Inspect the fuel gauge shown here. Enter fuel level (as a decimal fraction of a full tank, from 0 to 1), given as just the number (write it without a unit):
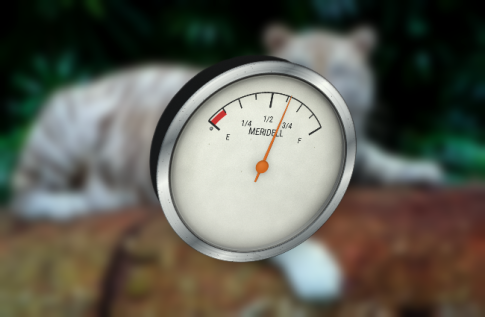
0.625
